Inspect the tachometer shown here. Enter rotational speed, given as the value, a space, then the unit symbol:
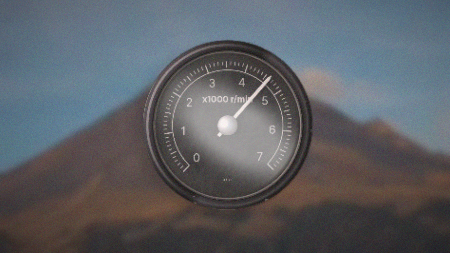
4600 rpm
